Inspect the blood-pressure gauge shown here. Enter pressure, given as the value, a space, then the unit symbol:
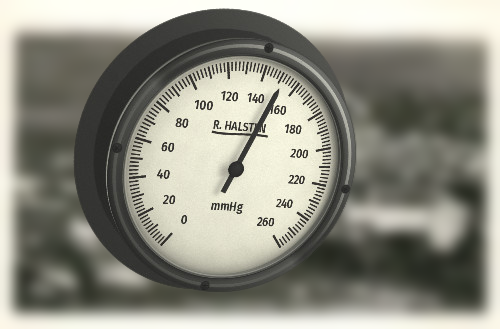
150 mmHg
